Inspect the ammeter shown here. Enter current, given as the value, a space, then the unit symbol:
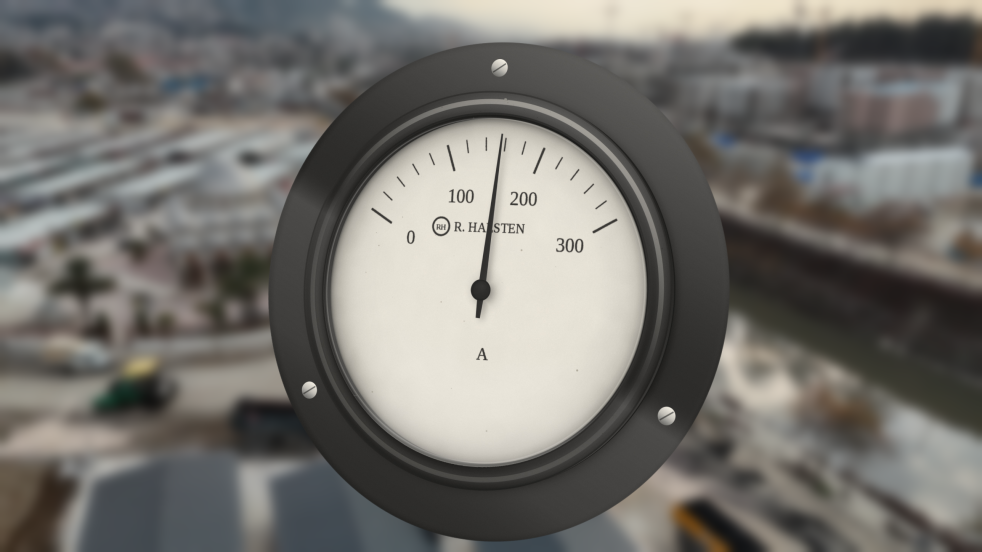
160 A
